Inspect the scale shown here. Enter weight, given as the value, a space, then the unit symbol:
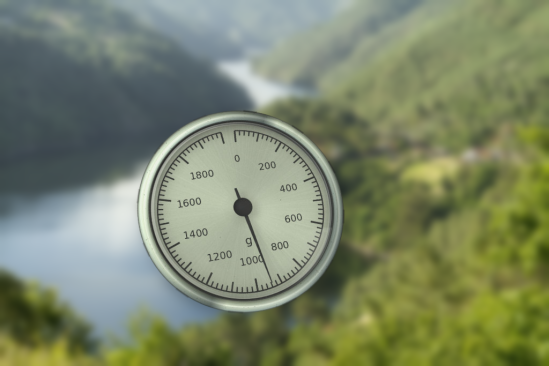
940 g
